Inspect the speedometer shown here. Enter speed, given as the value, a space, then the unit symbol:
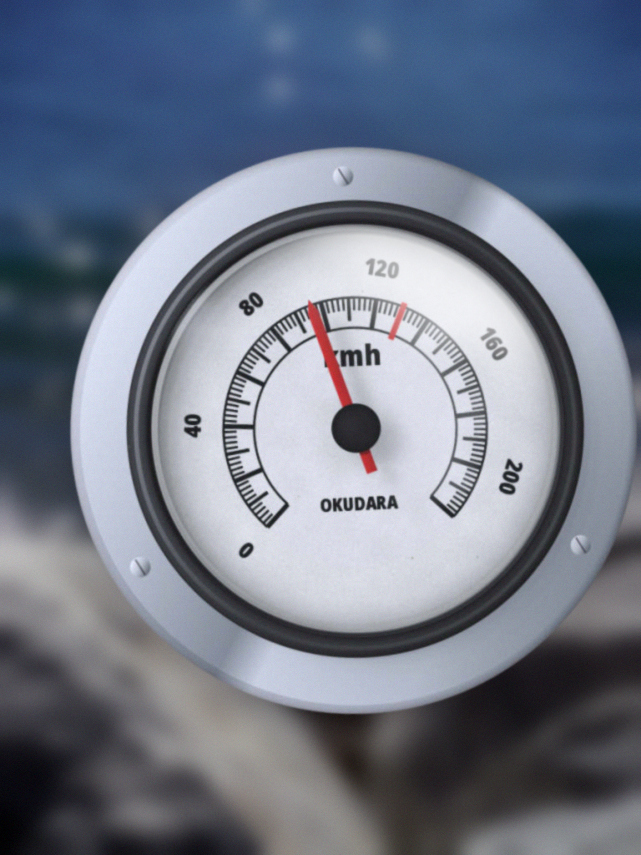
96 km/h
